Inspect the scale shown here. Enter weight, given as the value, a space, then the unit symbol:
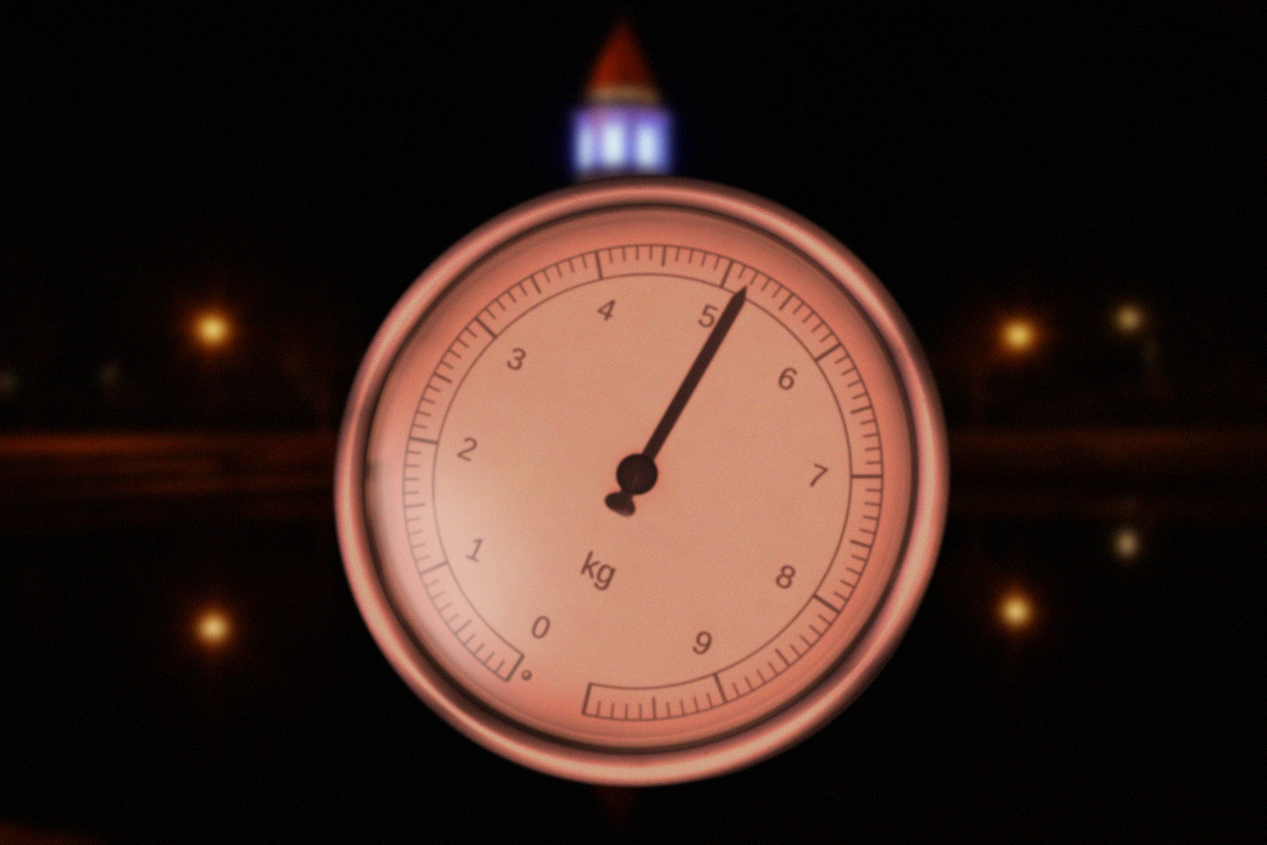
5.2 kg
